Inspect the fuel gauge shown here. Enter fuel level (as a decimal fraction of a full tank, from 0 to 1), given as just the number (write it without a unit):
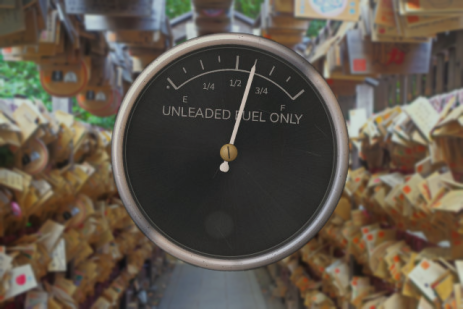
0.625
